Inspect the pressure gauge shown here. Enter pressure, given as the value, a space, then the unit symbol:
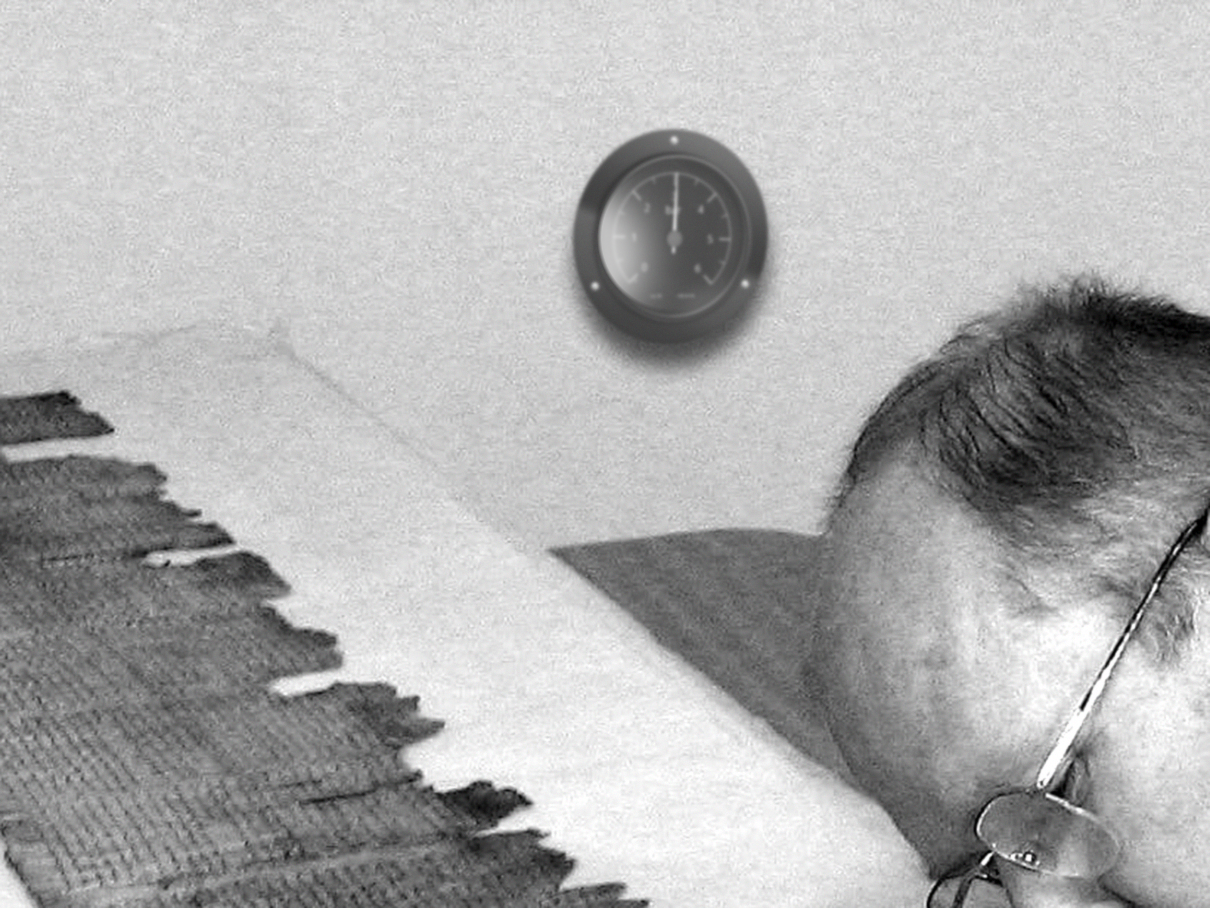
3 bar
